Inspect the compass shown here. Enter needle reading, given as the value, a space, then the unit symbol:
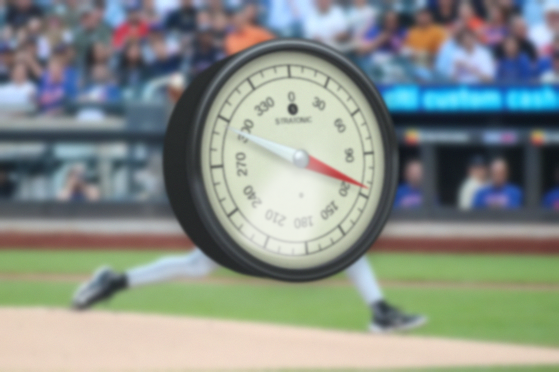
115 °
